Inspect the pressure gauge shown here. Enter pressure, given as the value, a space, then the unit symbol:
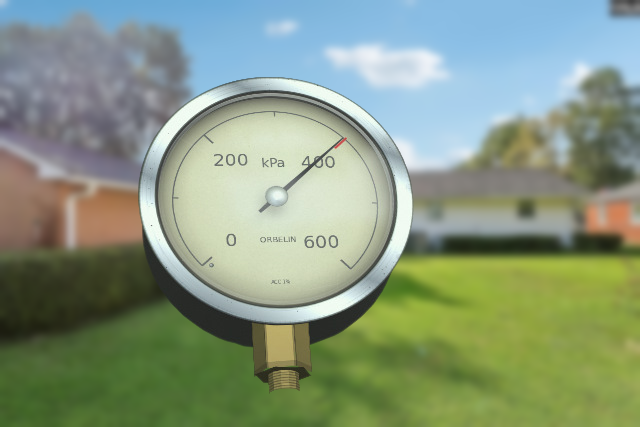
400 kPa
